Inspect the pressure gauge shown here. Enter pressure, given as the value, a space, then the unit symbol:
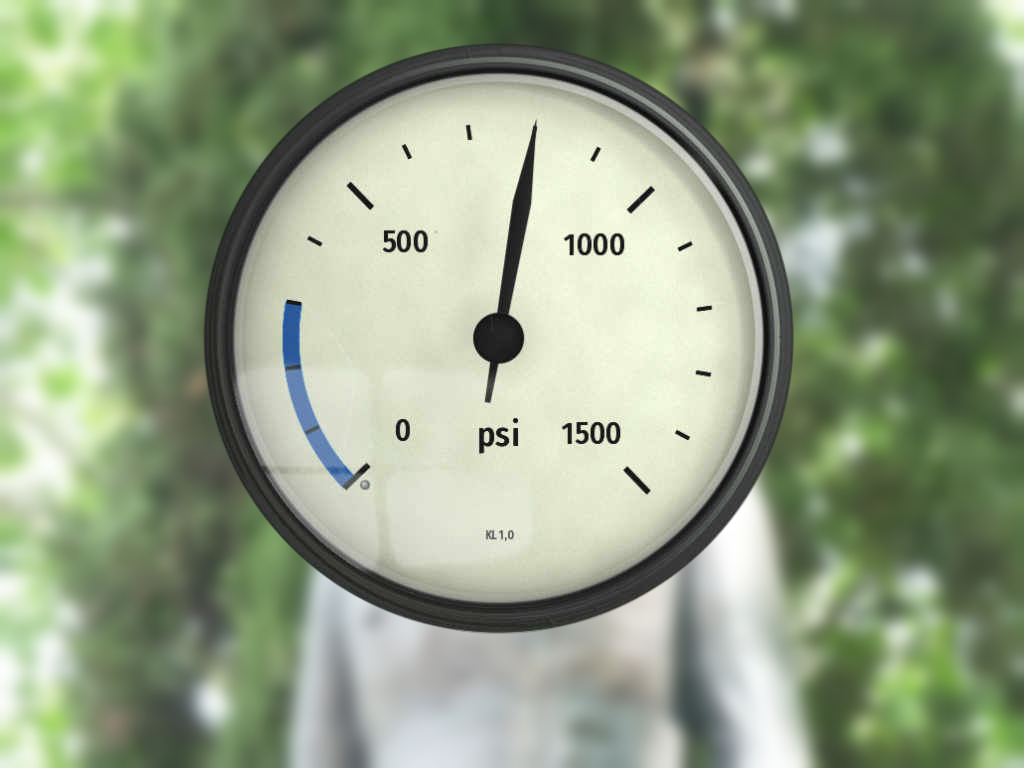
800 psi
